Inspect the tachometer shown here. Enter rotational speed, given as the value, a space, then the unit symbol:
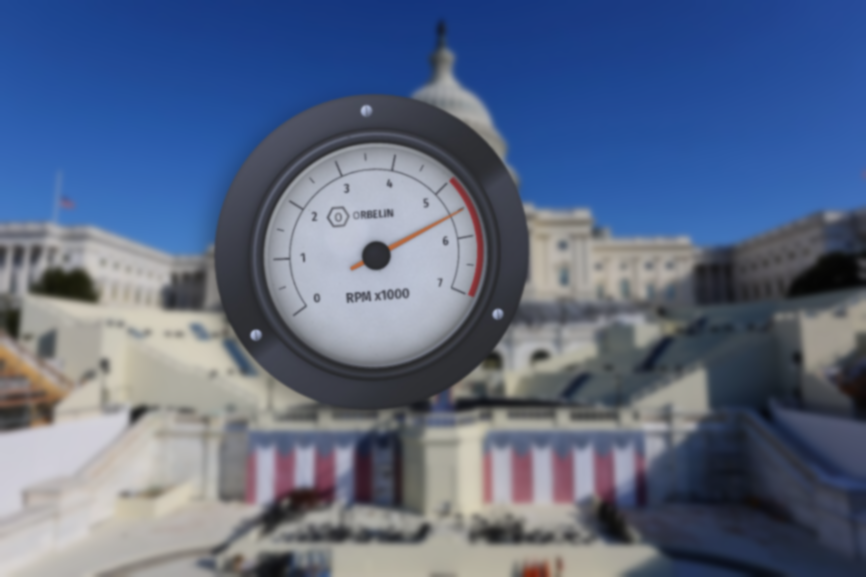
5500 rpm
